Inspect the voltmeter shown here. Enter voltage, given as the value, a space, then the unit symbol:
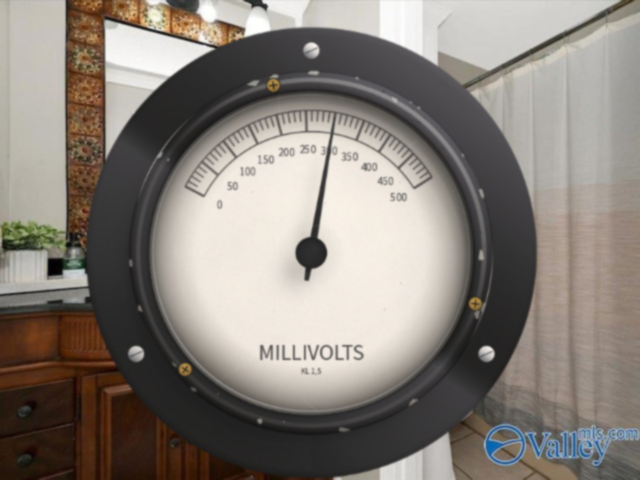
300 mV
